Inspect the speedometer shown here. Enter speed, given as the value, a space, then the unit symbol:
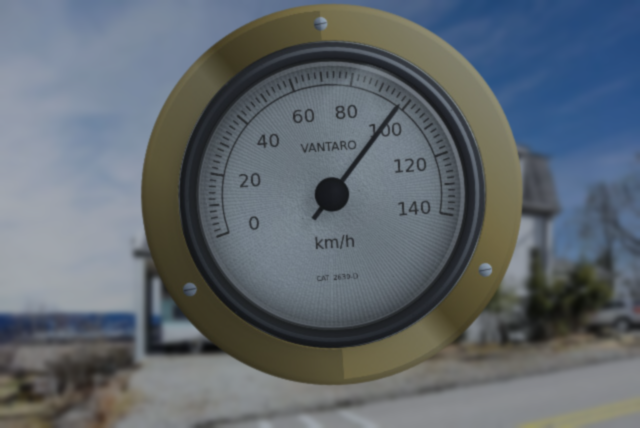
98 km/h
